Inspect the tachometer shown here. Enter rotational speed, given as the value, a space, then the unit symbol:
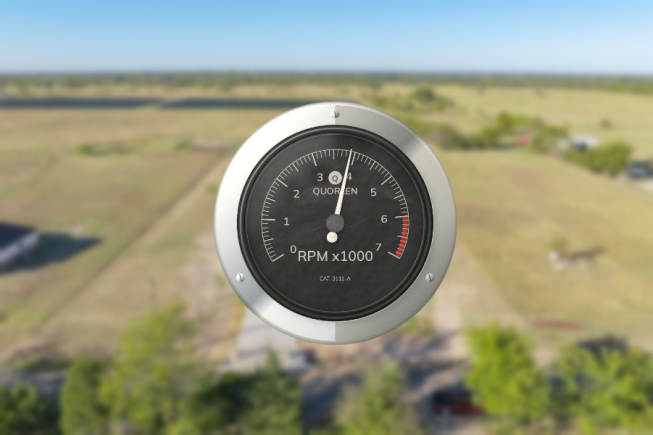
3900 rpm
